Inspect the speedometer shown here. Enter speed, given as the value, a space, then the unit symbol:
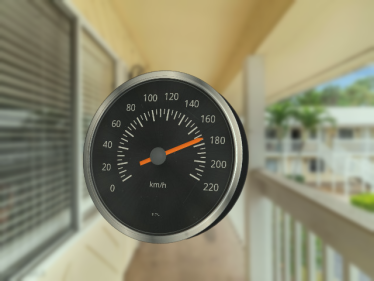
175 km/h
